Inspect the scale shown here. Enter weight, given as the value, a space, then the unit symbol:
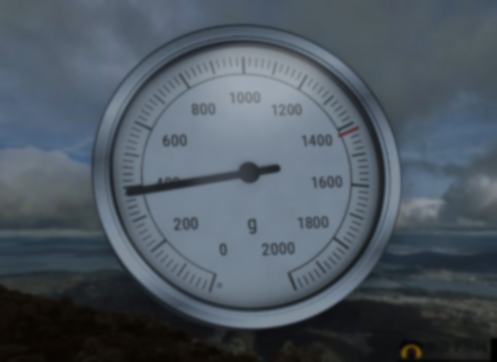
380 g
